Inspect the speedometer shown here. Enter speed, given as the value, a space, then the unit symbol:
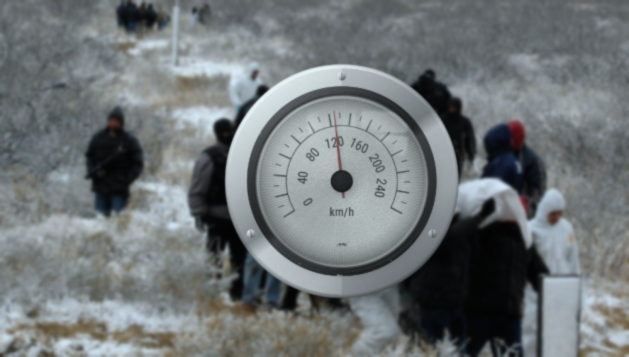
125 km/h
